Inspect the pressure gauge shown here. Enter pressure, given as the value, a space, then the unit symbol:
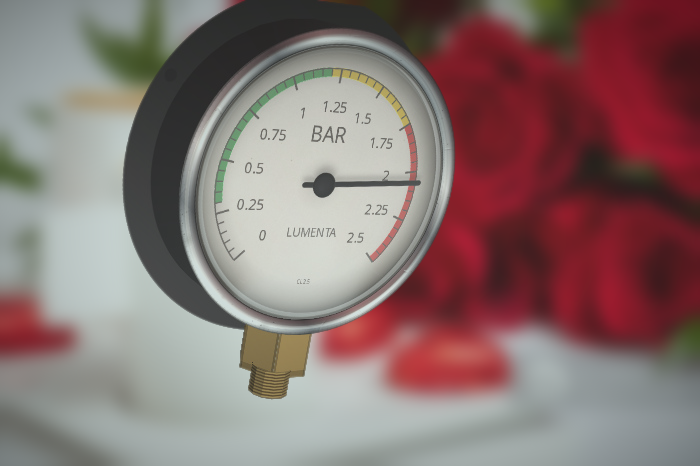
2.05 bar
